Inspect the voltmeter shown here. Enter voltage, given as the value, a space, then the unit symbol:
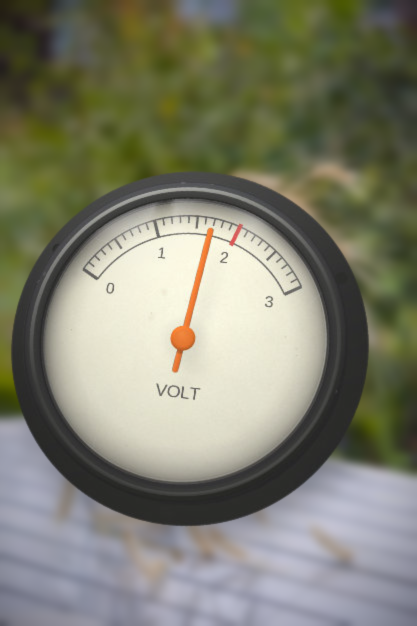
1.7 V
